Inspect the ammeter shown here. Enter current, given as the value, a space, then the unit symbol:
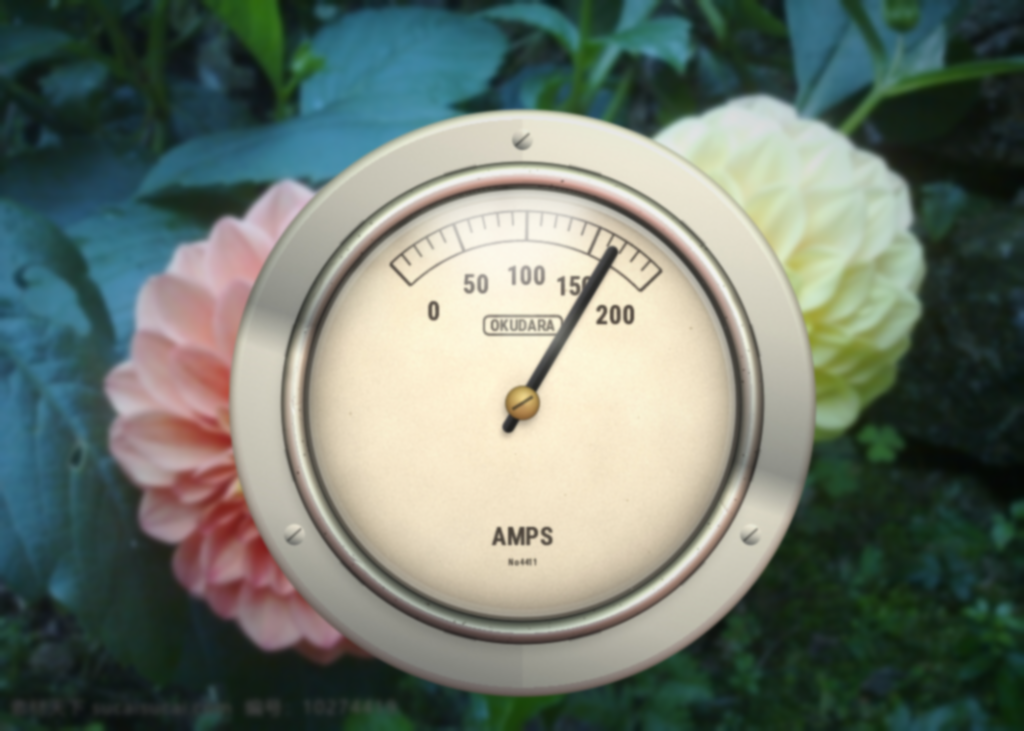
165 A
